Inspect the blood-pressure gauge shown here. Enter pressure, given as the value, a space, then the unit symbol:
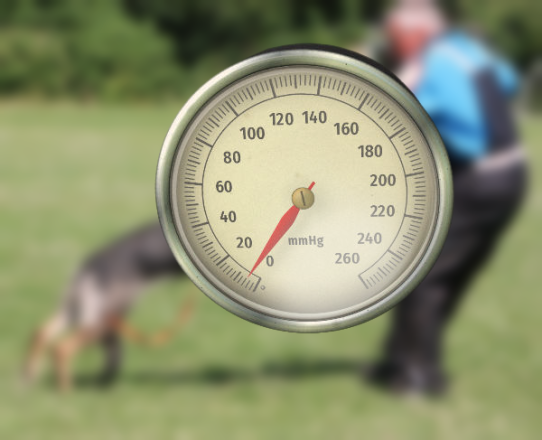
6 mmHg
